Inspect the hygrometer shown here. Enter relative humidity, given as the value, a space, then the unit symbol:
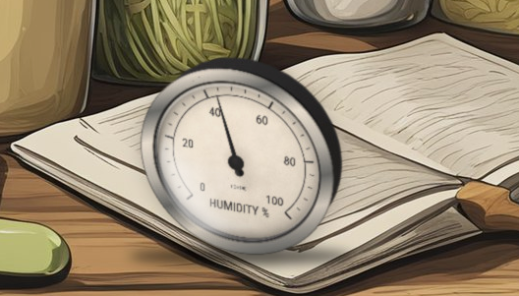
44 %
